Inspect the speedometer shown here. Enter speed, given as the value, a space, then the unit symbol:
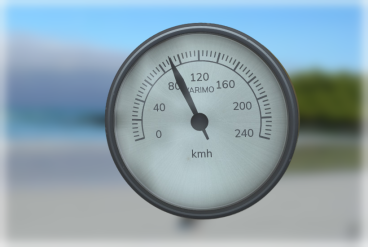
92 km/h
